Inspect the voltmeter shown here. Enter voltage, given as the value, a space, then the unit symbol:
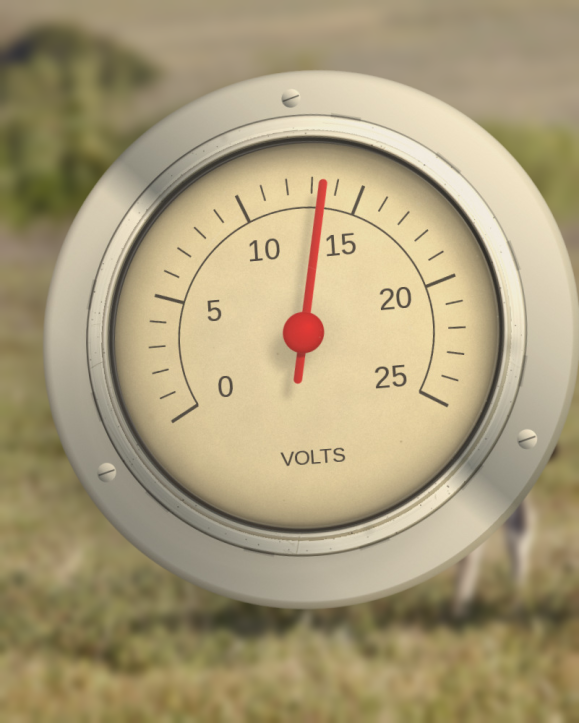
13.5 V
